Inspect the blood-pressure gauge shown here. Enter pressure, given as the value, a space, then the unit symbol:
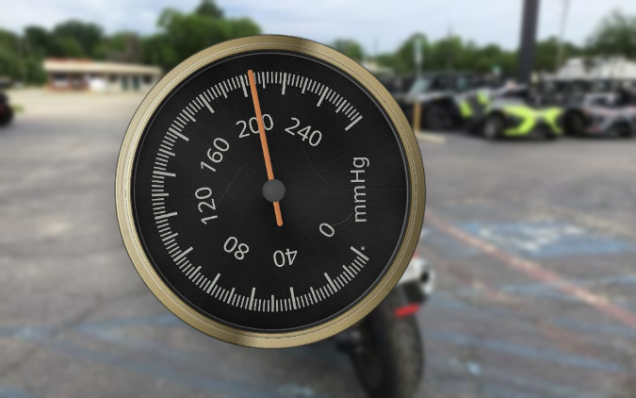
204 mmHg
